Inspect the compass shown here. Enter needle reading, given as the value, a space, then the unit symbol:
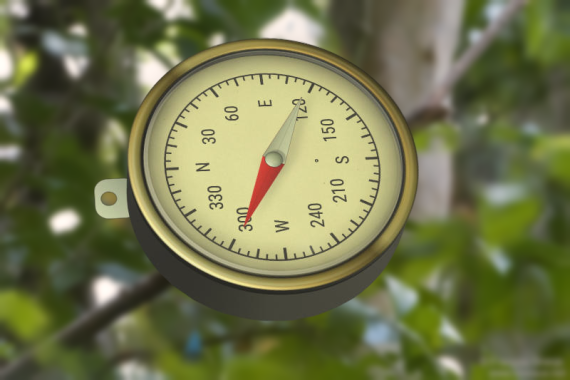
297.5 °
